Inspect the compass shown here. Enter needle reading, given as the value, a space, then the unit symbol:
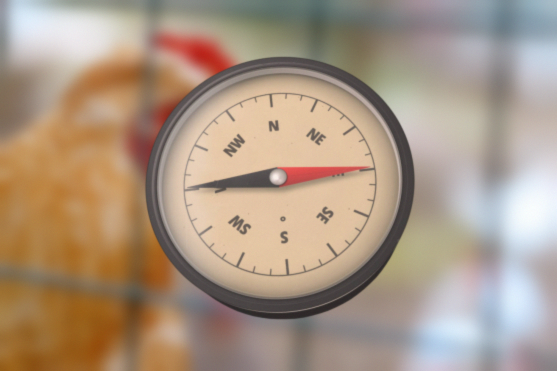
90 °
